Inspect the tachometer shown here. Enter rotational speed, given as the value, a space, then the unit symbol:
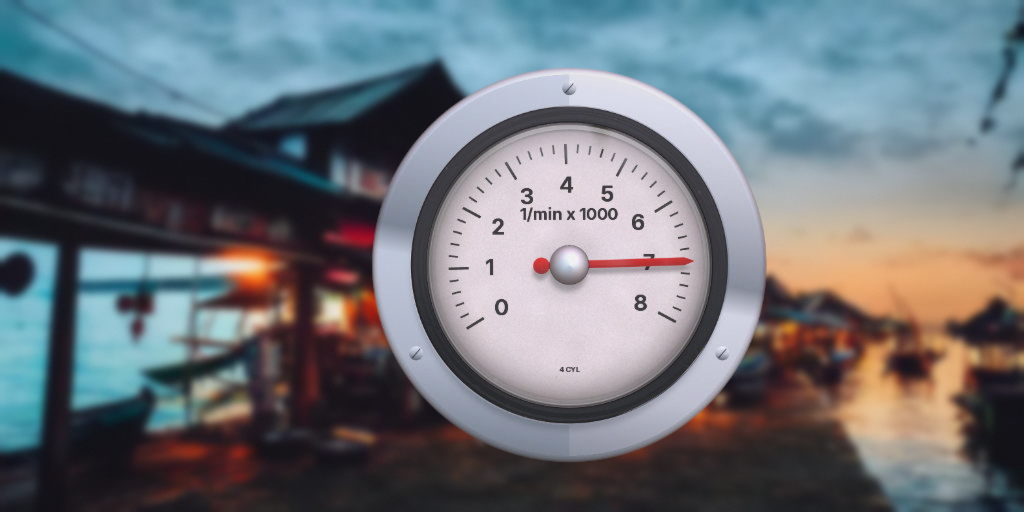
7000 rpm
